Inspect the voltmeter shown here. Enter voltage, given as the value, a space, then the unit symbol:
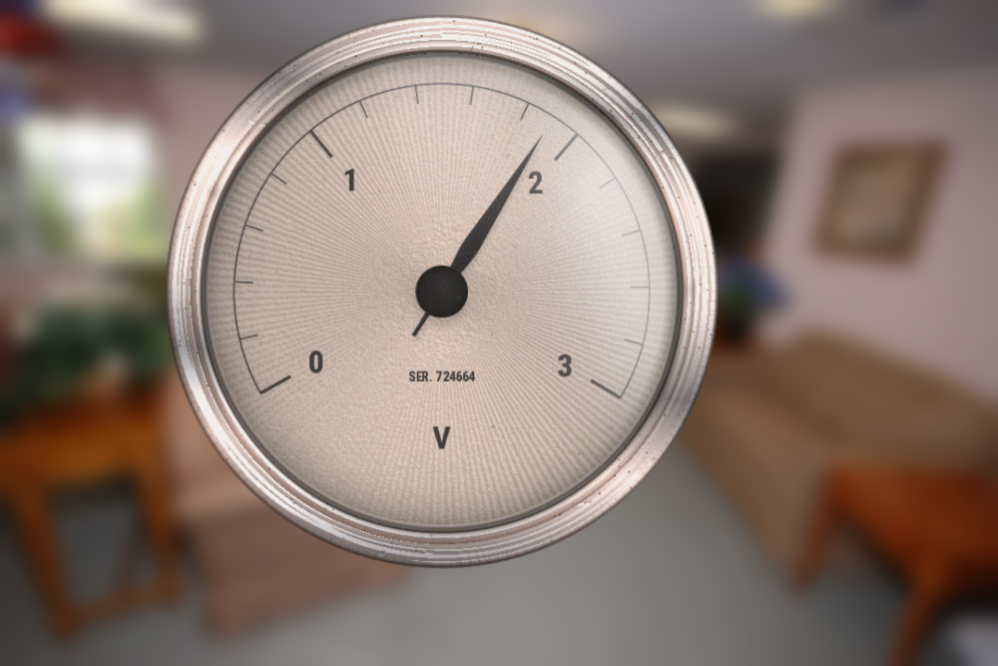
1.9 V
